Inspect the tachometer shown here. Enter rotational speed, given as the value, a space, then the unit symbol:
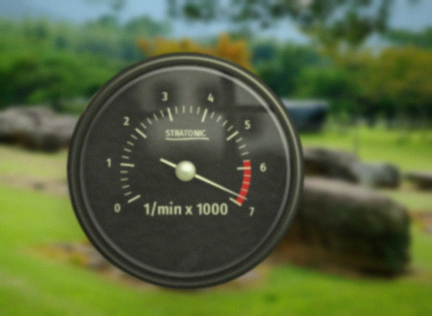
6800 rpm
